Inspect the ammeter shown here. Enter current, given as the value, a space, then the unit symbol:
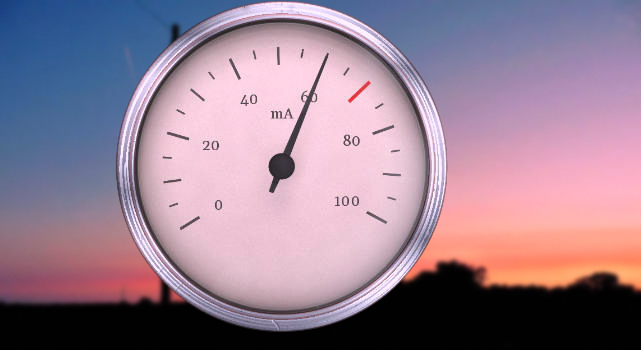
60 mA
